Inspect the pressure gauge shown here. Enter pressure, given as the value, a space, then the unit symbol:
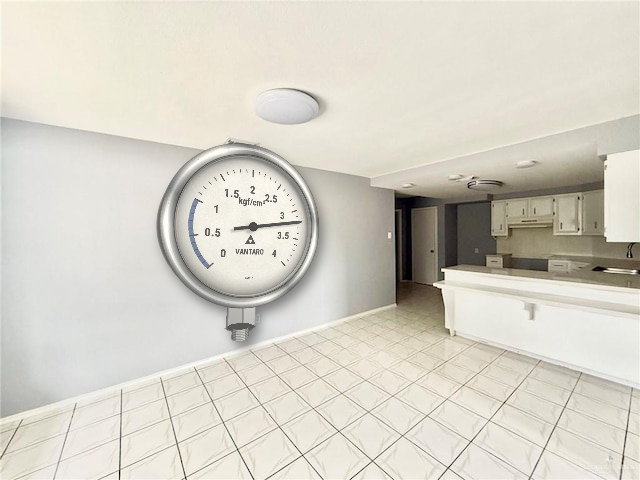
3.2 kg/cm²
